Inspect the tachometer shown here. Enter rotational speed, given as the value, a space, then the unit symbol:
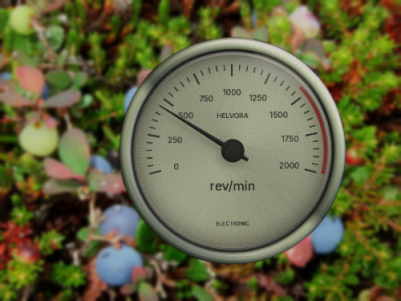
450 rpm
